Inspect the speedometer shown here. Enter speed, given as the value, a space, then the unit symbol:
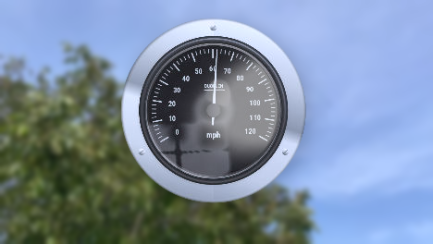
62 mph
